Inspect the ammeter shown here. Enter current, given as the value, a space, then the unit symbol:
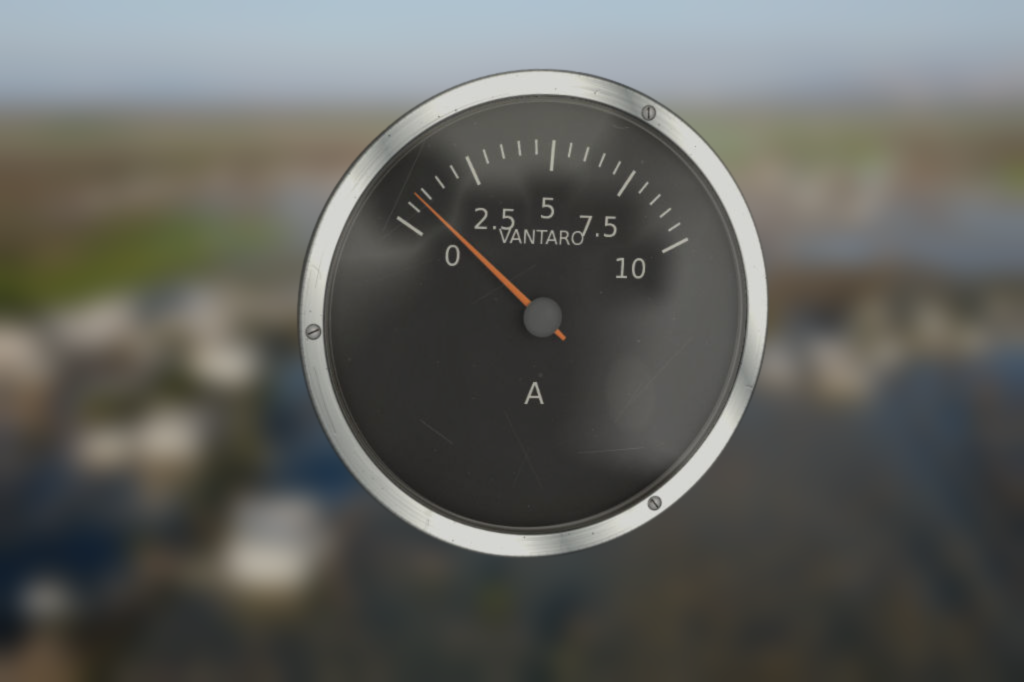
0.75 A
